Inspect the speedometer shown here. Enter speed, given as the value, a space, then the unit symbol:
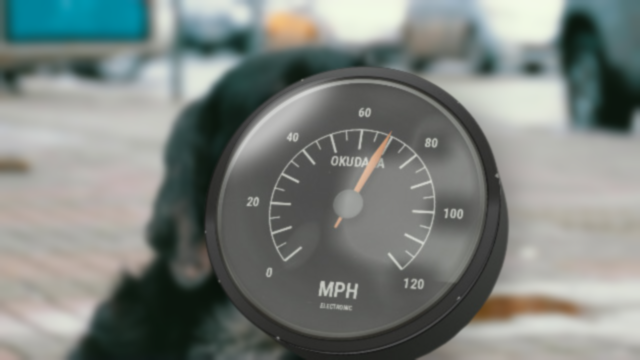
70 mph
